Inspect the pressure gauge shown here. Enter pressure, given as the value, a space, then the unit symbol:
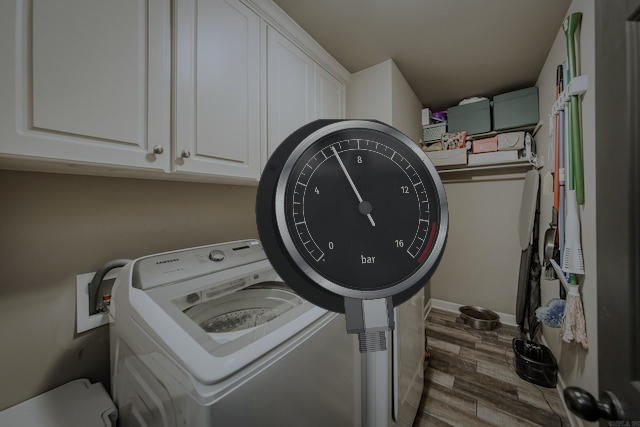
6.5 bar
